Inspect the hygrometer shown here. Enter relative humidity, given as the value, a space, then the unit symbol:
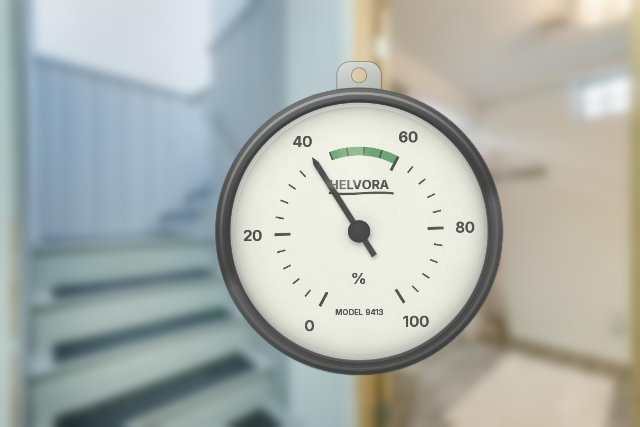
40 %
